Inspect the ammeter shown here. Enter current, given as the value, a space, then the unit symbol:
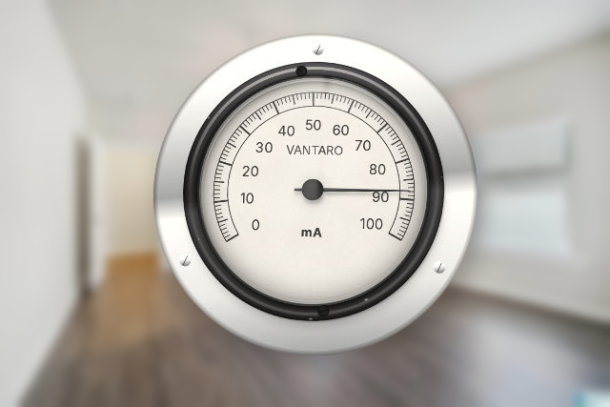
88 mA
